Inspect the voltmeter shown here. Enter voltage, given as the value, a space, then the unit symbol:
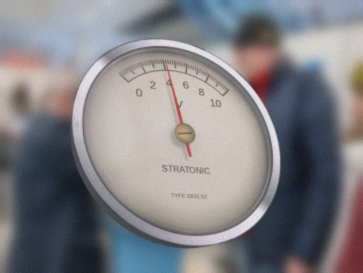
4 V
